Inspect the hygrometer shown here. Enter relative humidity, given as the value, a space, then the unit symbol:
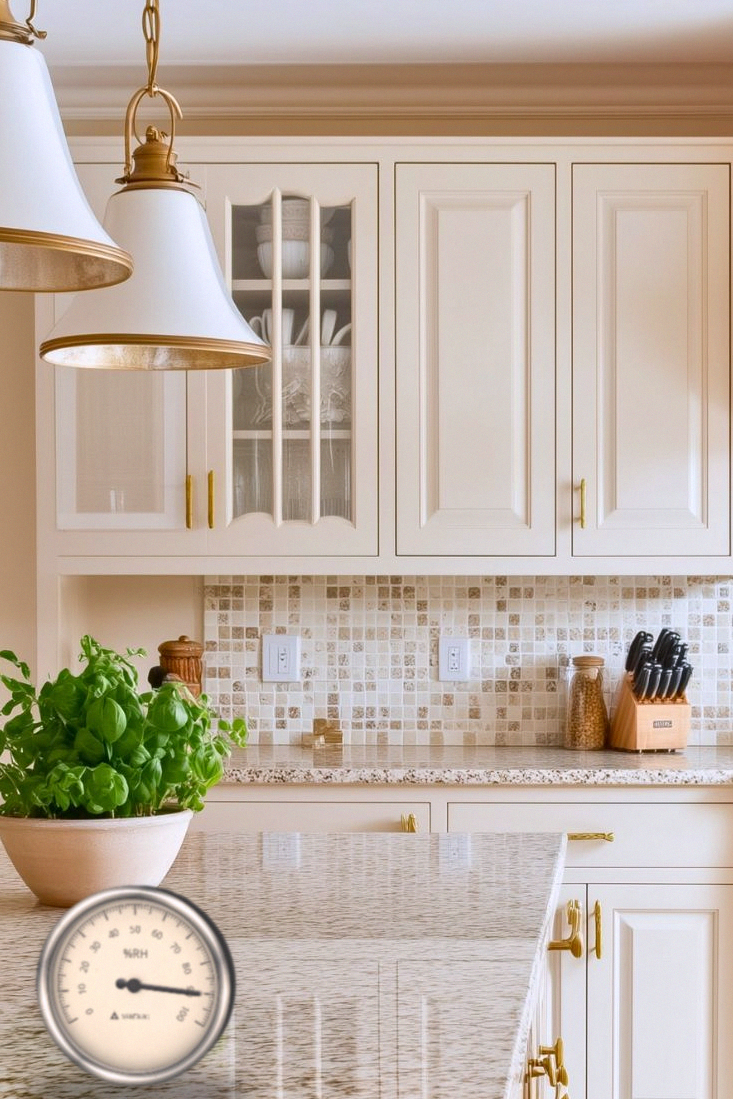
90 %
